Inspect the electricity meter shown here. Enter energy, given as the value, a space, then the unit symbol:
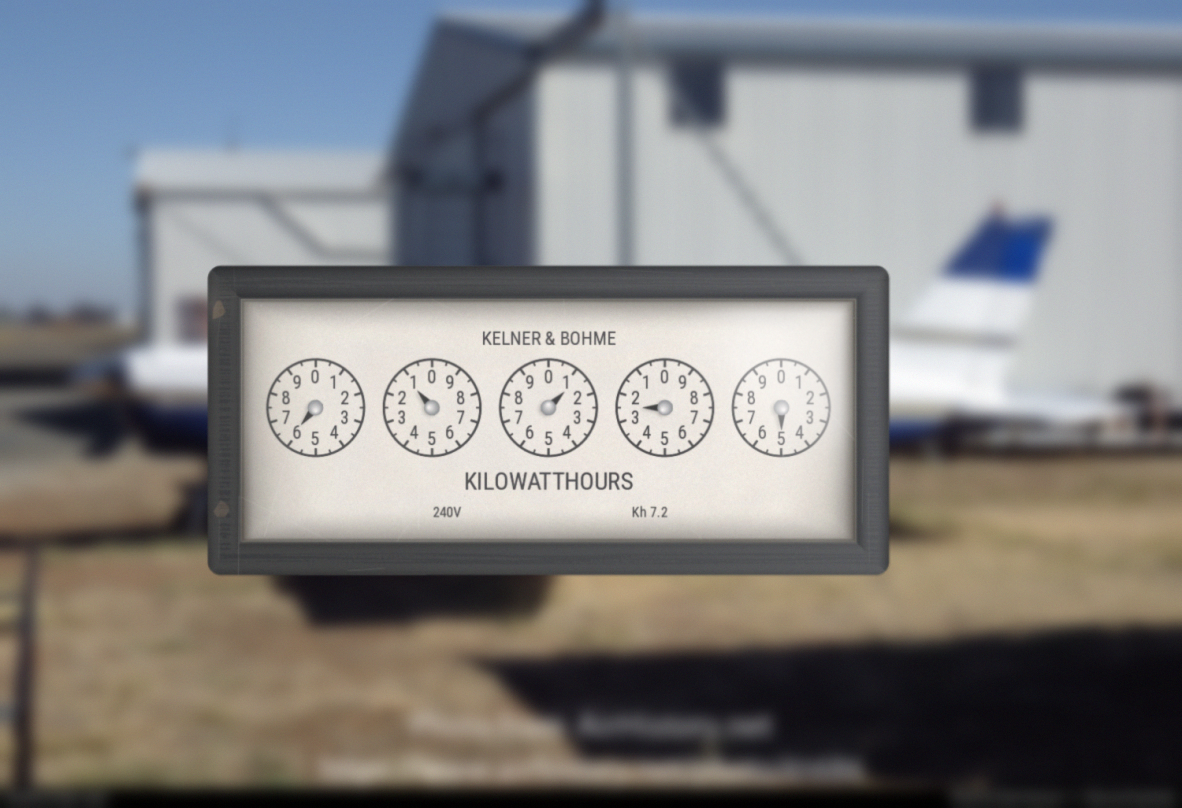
61125 kWh
